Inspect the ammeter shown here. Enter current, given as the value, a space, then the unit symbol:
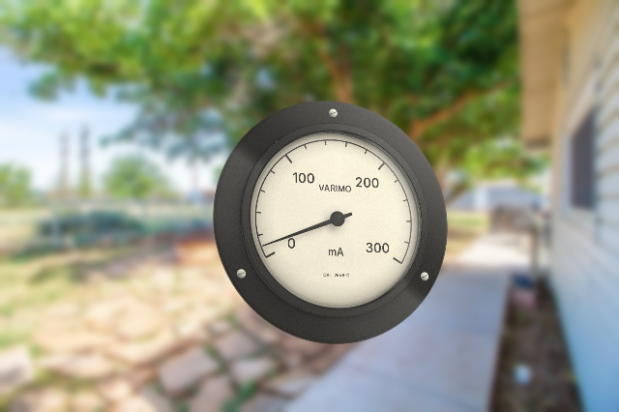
10 mA
